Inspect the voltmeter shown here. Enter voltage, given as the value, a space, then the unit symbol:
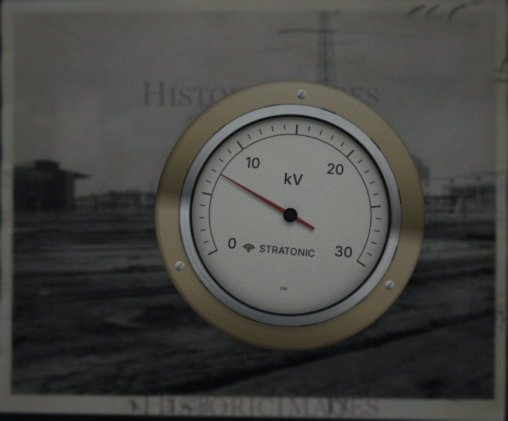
7 kV
